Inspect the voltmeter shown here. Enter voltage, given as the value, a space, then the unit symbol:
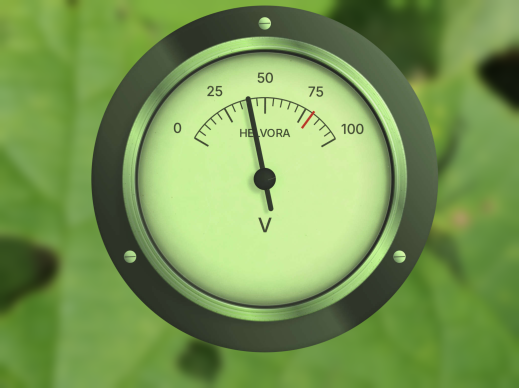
40 V
